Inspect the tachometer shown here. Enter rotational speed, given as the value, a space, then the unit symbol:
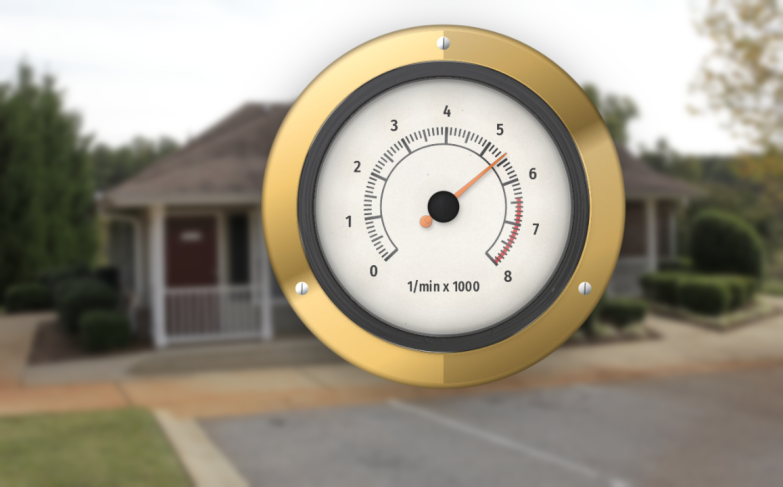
5400 rpm
